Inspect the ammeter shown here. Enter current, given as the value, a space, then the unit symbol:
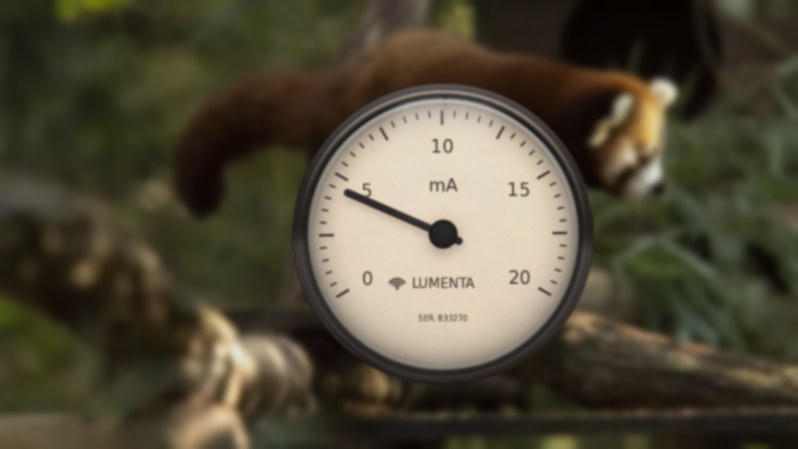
4.5 mA
